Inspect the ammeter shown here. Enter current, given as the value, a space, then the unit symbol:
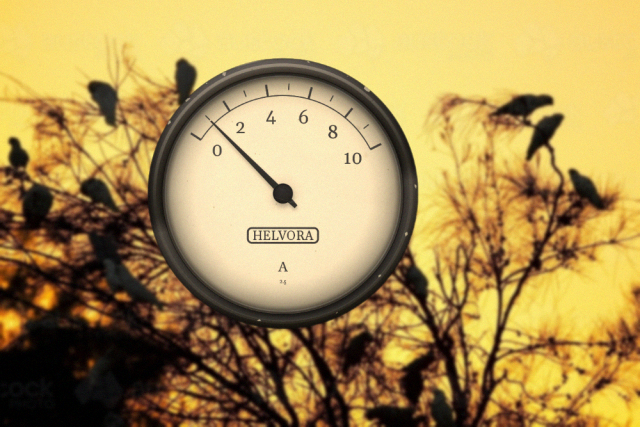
1 A
